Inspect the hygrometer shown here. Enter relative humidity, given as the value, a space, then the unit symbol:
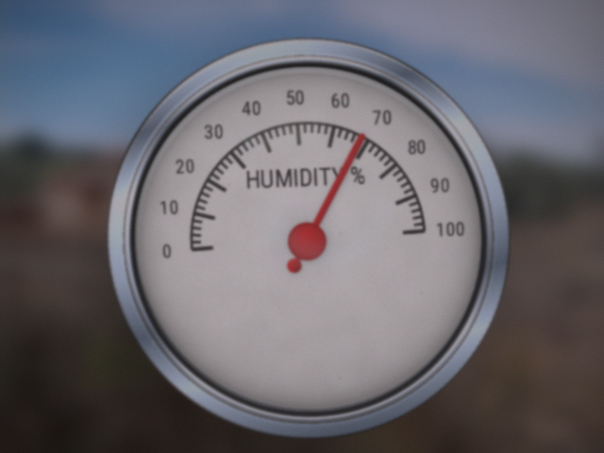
68 %
